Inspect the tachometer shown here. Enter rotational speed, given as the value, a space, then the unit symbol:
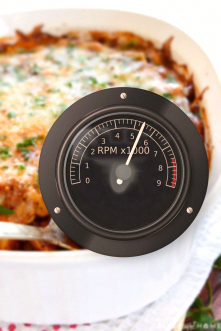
5400 rpm
